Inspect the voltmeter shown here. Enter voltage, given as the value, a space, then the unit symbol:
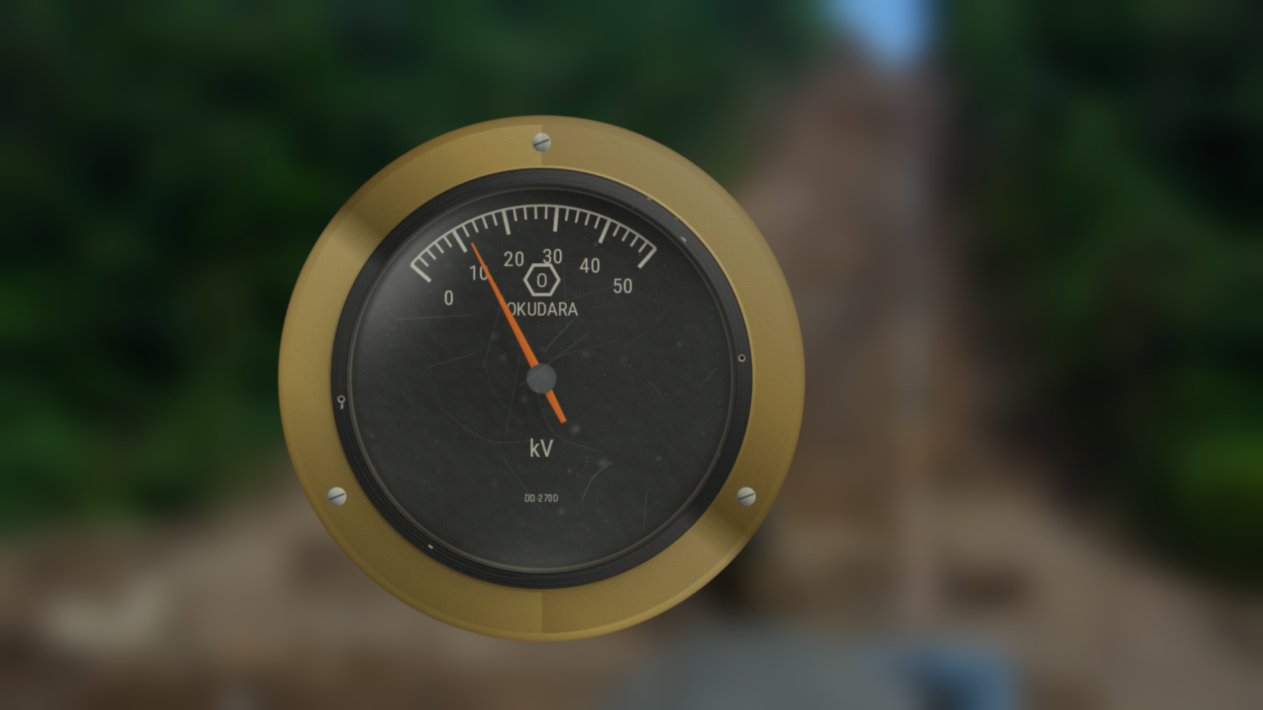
12 kV
